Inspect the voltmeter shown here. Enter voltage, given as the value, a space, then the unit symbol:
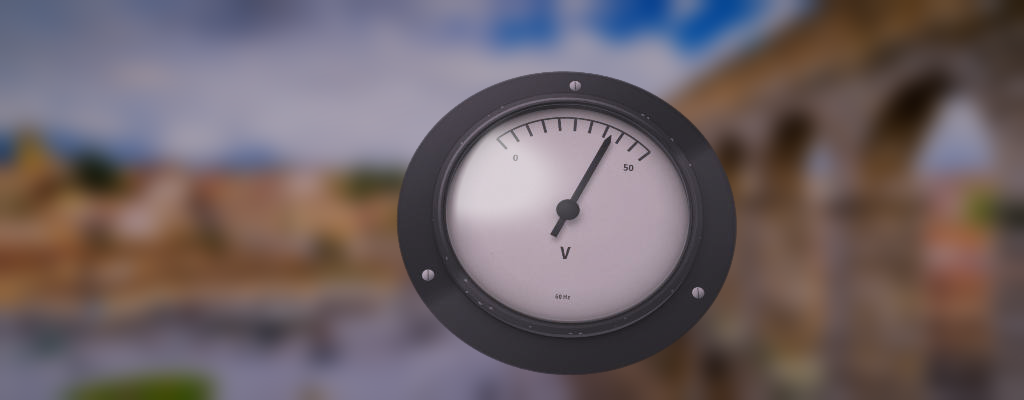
37.5 V
